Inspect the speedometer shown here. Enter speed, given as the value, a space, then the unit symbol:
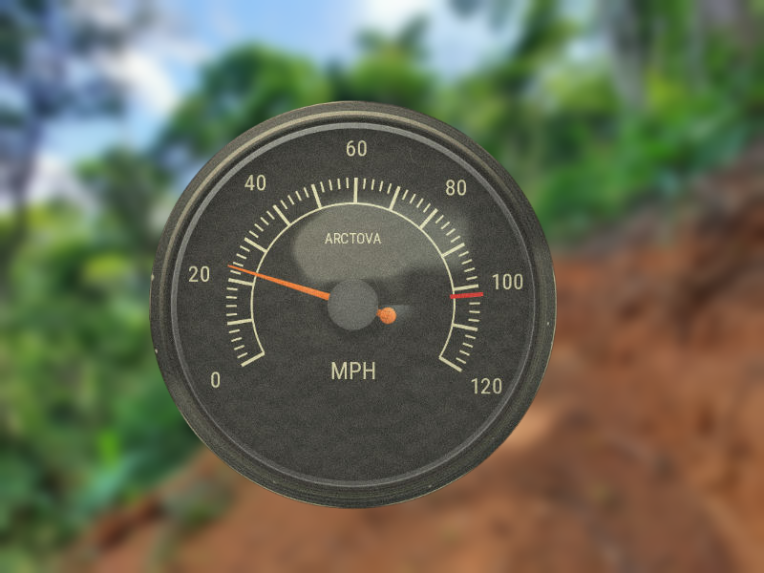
23 mph
